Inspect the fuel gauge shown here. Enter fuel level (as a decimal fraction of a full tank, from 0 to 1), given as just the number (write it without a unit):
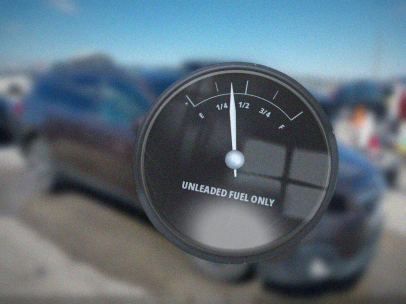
0.375
